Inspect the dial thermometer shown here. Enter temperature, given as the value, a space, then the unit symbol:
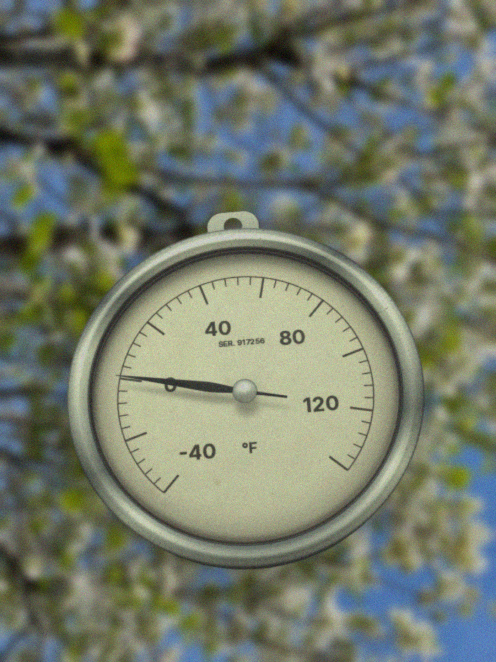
0 °F
